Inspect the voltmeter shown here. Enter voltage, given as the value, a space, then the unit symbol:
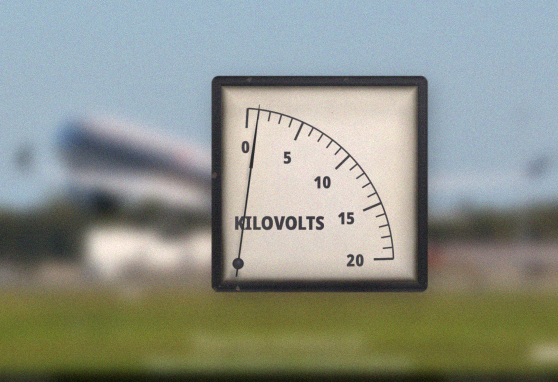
1 kV
